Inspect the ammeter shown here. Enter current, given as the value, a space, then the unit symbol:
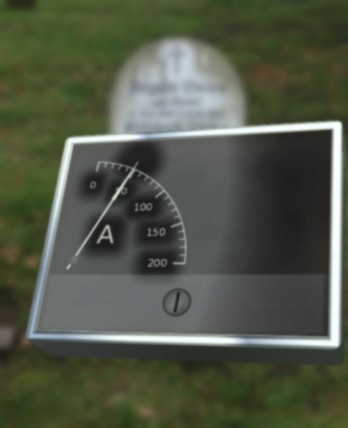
50 A
